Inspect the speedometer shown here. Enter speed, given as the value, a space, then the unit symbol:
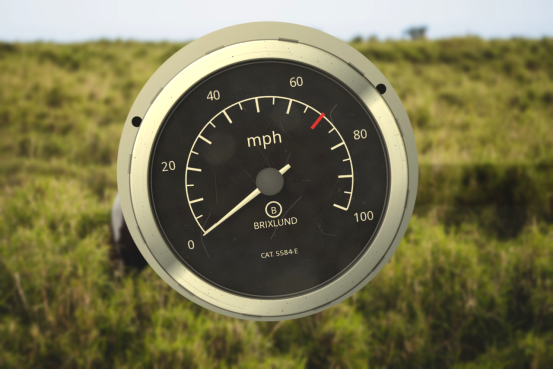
0 mph
